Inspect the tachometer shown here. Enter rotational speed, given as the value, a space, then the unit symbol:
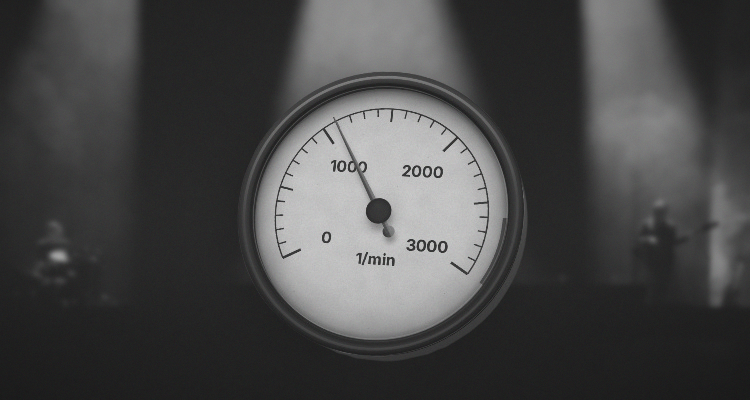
1100 rpm
